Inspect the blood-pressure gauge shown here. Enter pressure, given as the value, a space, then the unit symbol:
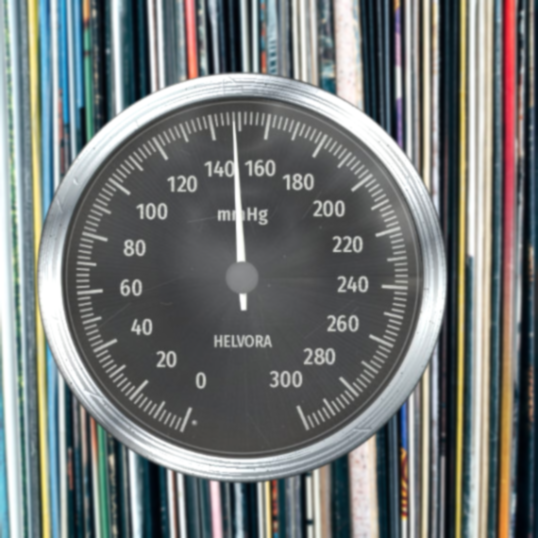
148 mmHg
